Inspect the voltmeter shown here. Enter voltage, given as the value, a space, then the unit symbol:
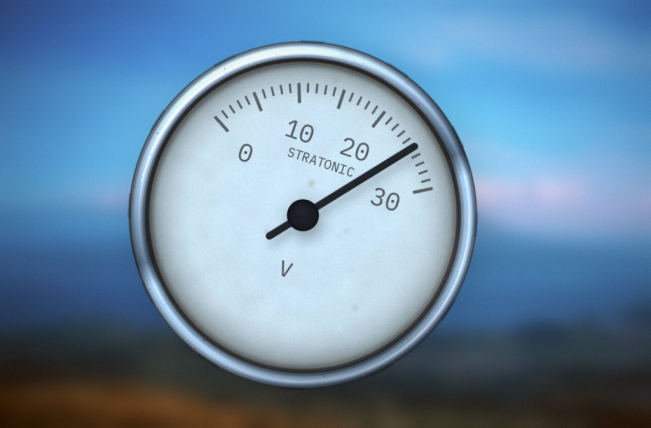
25 V
